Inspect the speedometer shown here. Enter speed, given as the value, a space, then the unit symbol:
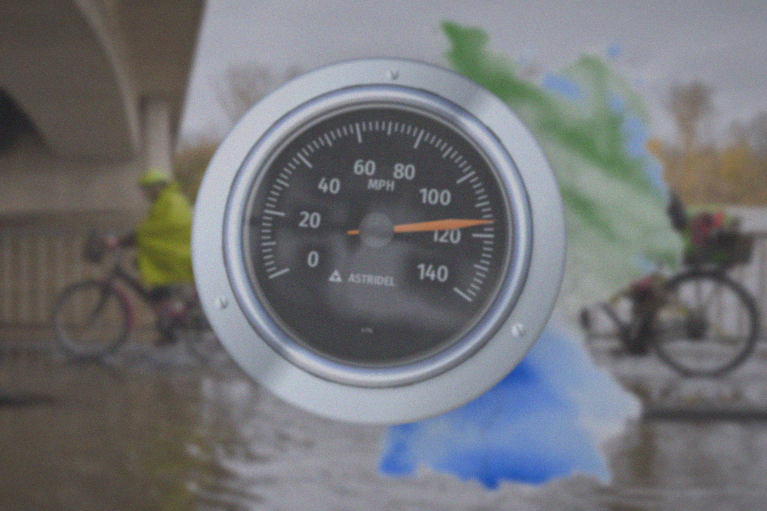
116 mph
